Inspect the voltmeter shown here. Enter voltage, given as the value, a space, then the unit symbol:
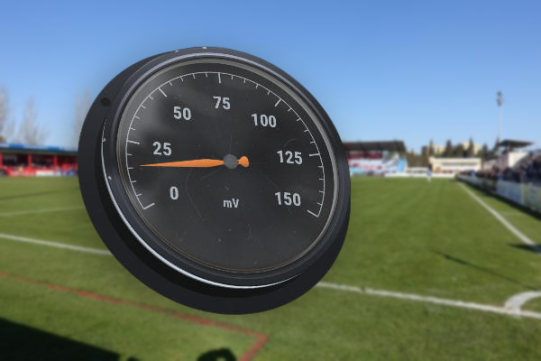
15 mV
